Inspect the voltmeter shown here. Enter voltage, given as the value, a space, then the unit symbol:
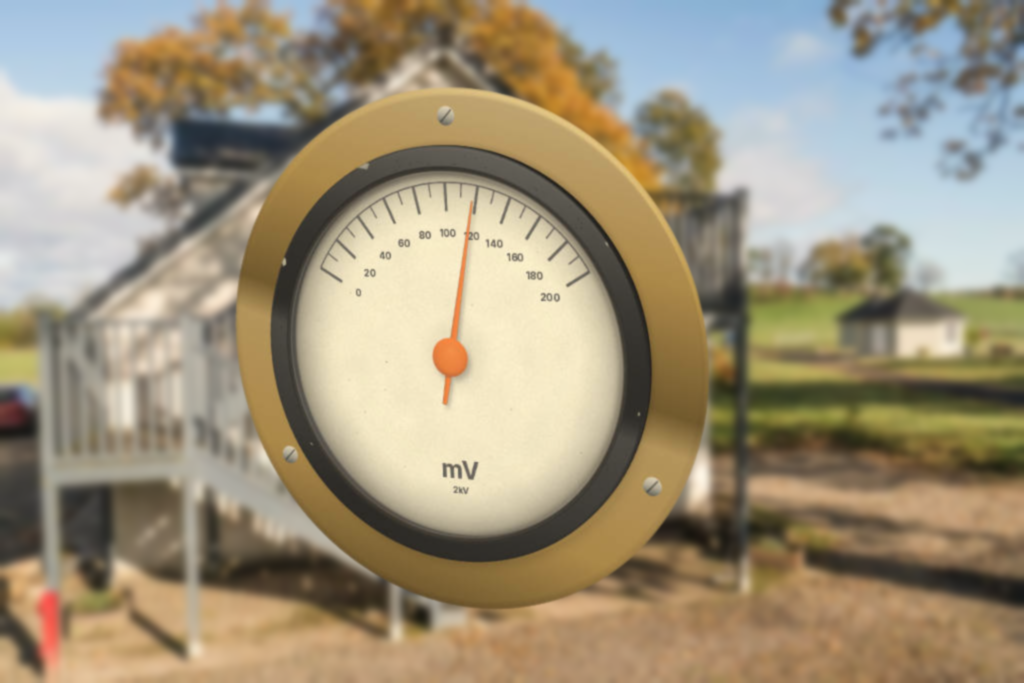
120 mV
